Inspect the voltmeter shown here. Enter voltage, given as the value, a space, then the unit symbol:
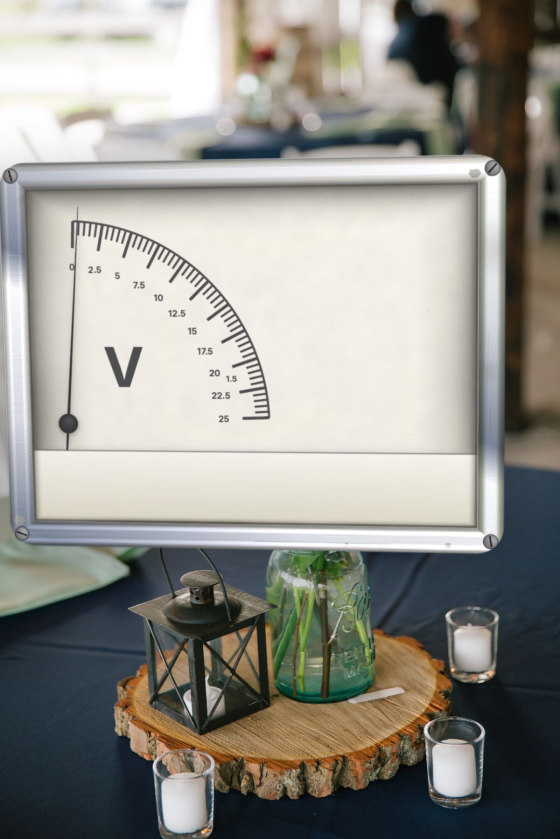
0.5 V
